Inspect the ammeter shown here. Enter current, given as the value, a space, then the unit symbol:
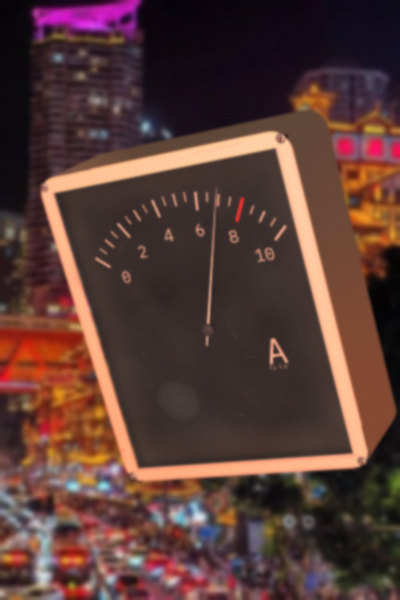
7 A
